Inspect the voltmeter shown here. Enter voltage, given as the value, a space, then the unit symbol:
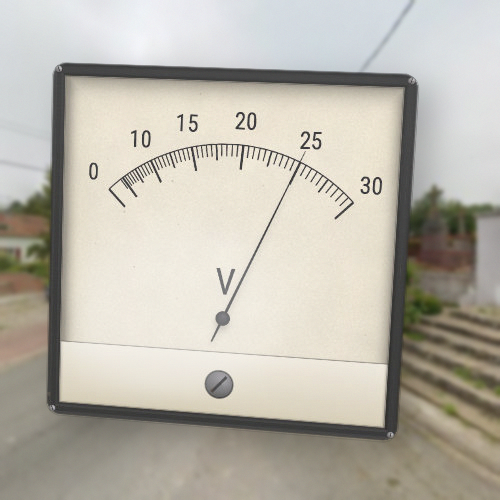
25 V
